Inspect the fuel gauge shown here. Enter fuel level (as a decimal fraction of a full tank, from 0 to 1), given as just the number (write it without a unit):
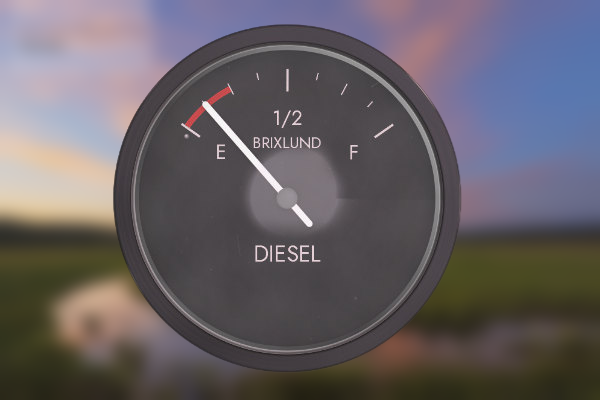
0.125
